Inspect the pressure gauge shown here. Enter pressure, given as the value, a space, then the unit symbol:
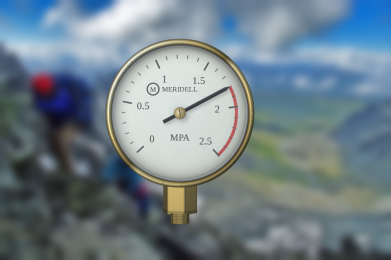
1.8 MPa
